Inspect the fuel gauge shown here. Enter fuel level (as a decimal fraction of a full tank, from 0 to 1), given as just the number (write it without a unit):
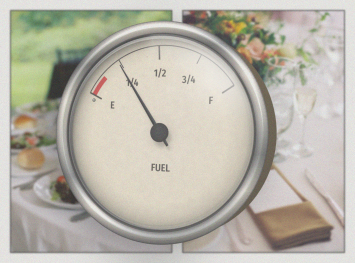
0.25
